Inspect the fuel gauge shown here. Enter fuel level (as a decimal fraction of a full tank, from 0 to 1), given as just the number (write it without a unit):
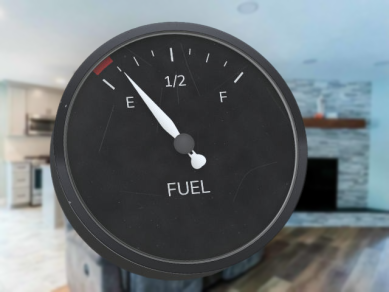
0.125
